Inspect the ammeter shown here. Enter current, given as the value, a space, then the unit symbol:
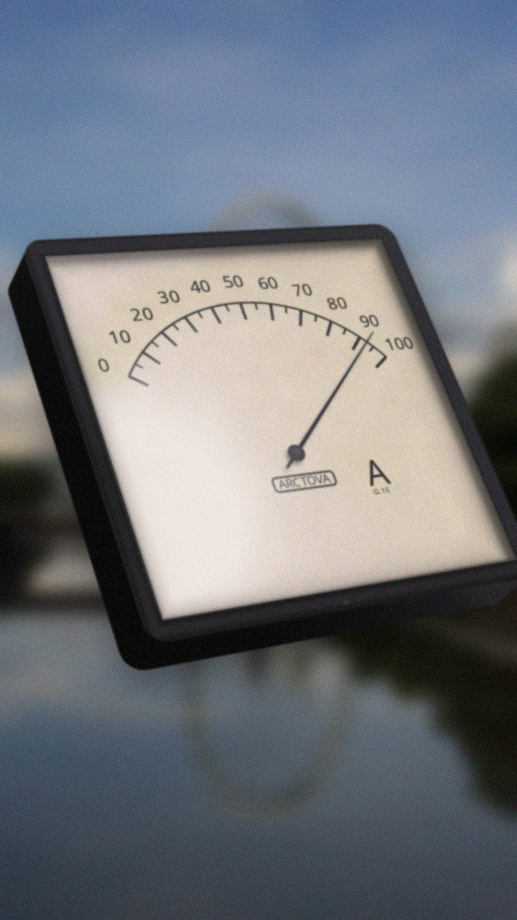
92.5 A
